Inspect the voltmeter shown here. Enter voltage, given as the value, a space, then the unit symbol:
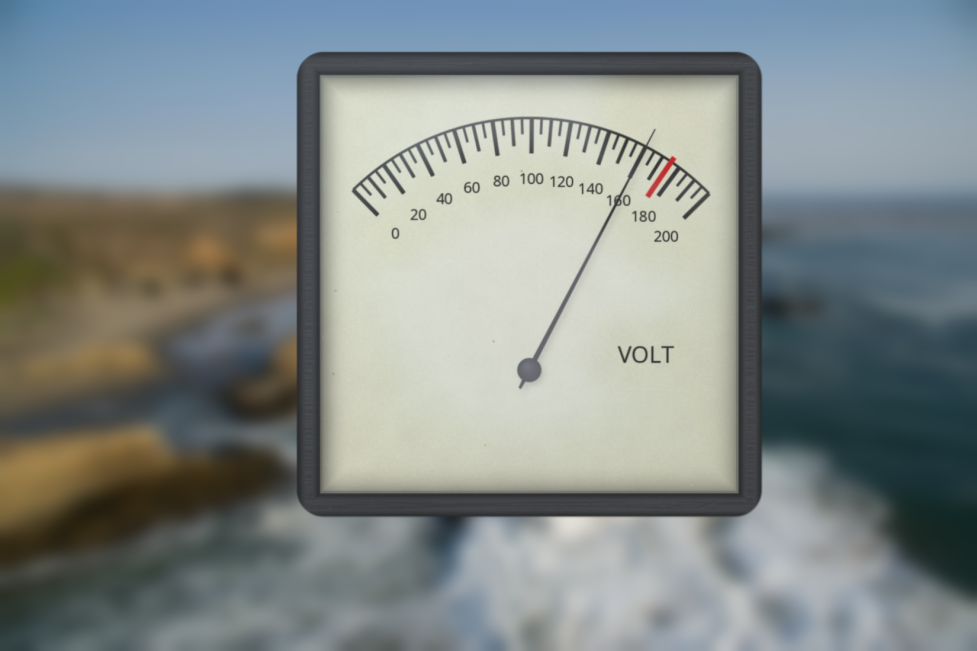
160 V
